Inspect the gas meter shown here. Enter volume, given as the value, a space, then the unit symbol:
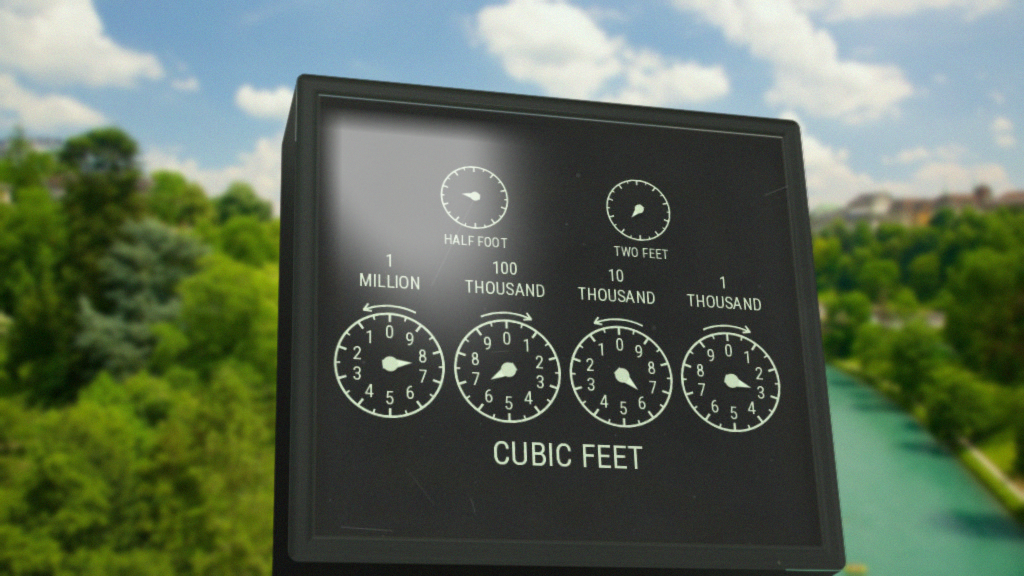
766300 ft³
